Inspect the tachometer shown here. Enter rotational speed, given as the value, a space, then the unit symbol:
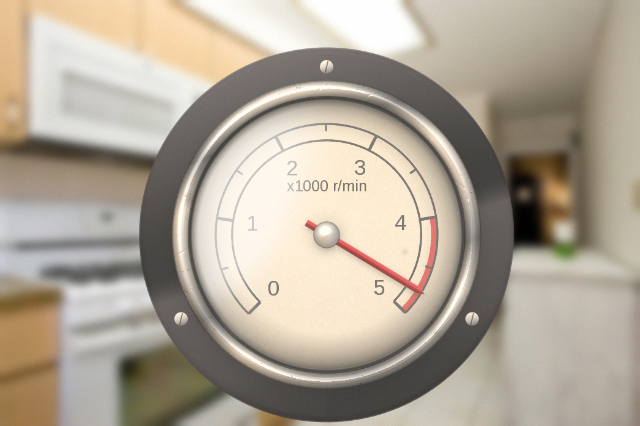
4750 rpm
